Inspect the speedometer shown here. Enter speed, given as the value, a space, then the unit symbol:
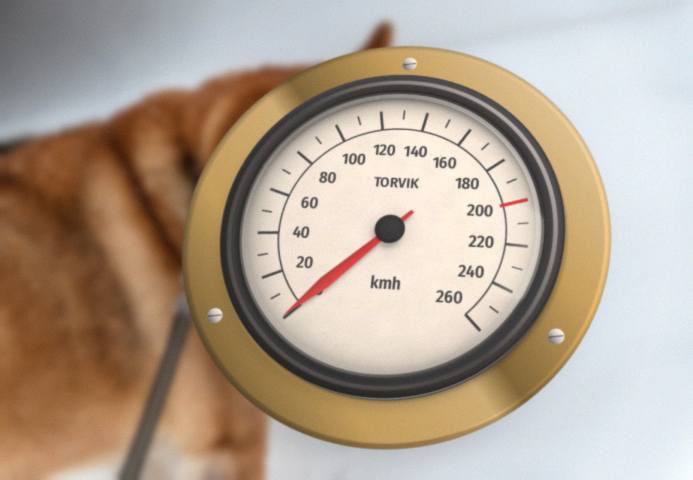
0 km/h
